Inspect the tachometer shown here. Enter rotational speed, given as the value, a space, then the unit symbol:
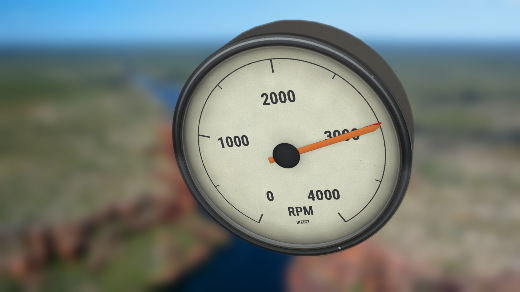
3000 rpm
